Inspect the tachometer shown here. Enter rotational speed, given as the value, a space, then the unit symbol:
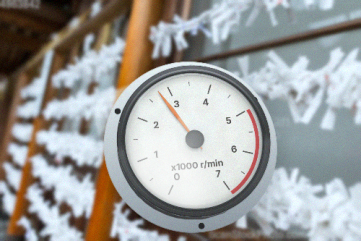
2750 rpm
